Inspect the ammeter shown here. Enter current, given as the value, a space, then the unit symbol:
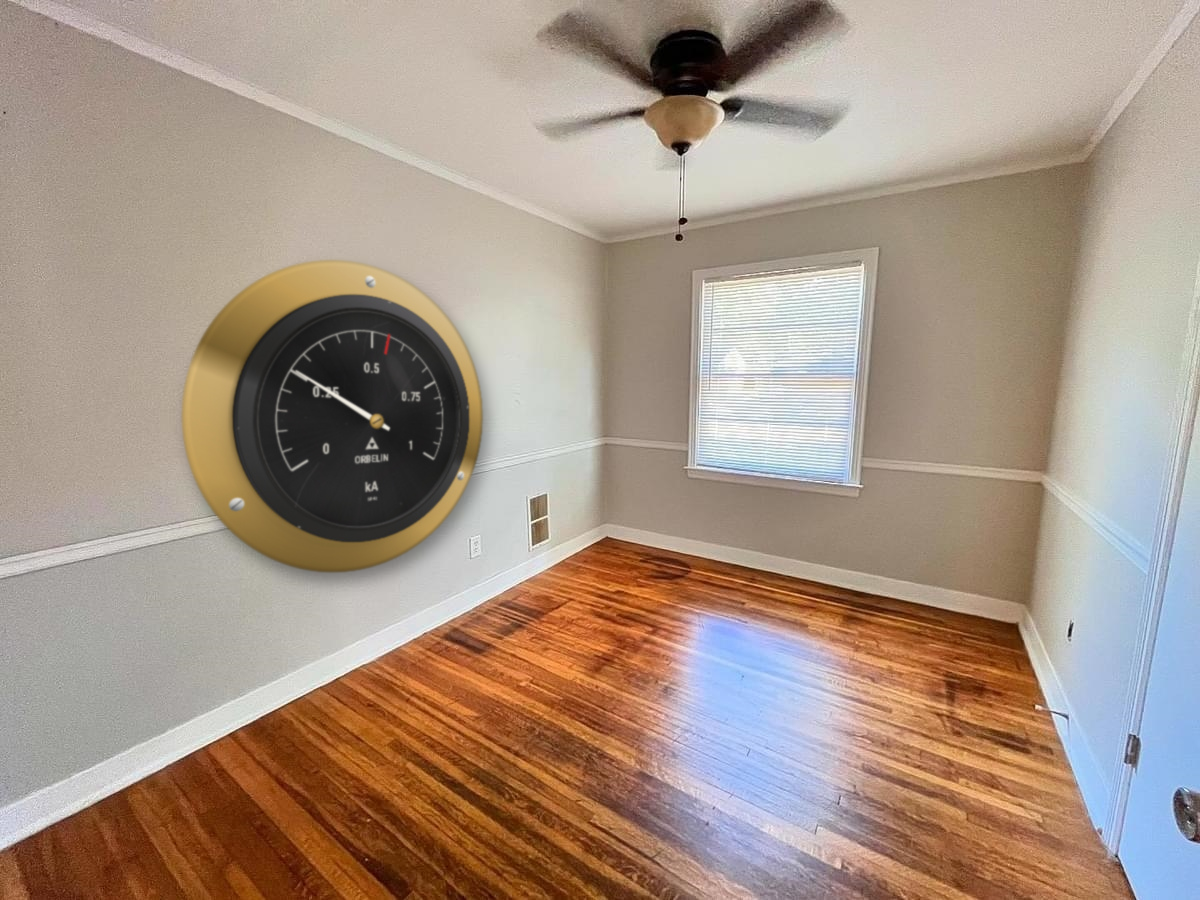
0.25 kA
